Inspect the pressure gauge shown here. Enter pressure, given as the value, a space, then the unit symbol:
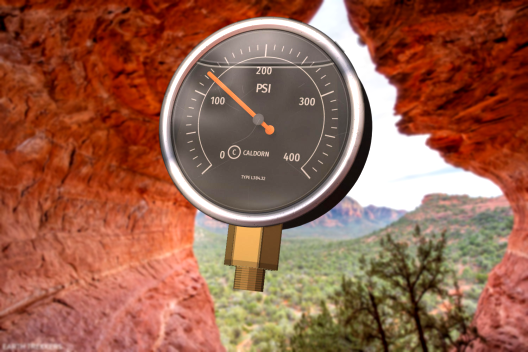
125 psi
